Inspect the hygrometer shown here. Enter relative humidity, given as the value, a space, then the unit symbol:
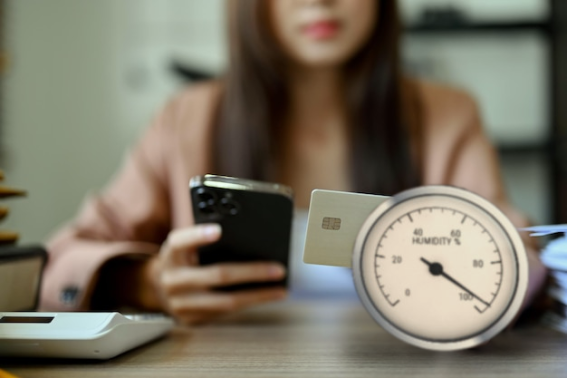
96 %
